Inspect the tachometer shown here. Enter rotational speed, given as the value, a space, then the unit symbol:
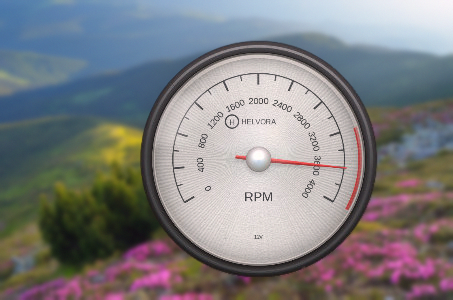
3600 rpm
